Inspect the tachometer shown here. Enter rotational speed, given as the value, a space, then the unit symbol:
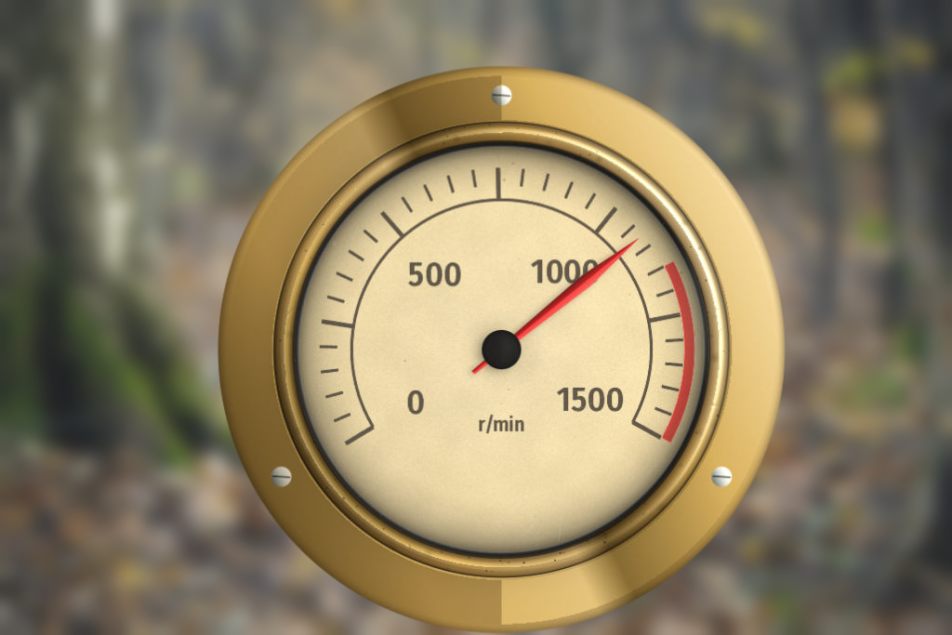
1075 rpm
